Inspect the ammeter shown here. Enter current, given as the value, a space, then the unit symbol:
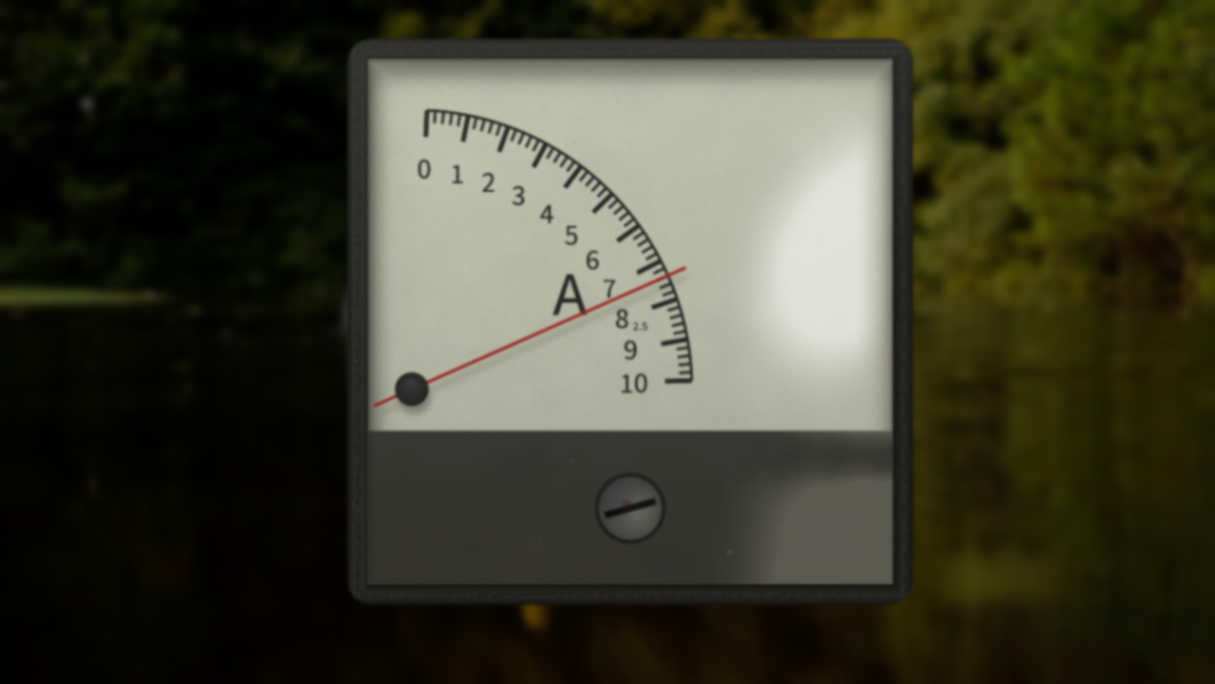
7.4 A
